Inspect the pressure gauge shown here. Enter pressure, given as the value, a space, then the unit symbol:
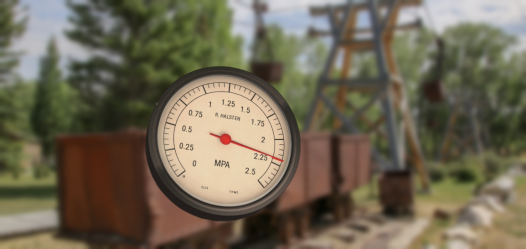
2.2 MPa
